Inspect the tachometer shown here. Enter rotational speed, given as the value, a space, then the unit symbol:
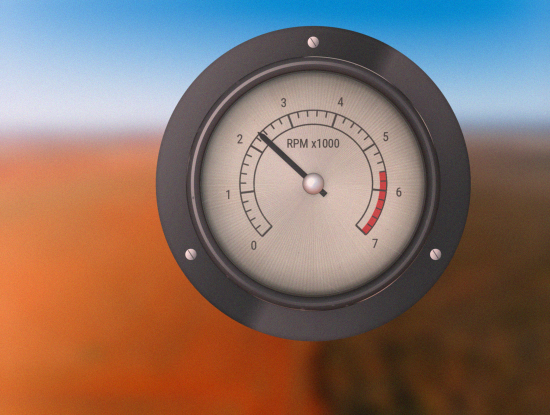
2300 rpm
